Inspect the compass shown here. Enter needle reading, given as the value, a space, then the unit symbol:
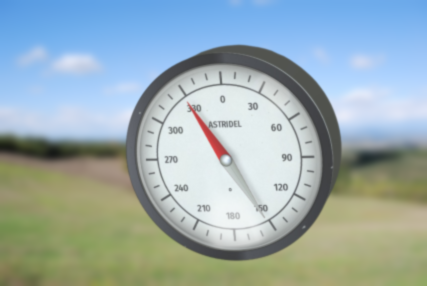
330 °
